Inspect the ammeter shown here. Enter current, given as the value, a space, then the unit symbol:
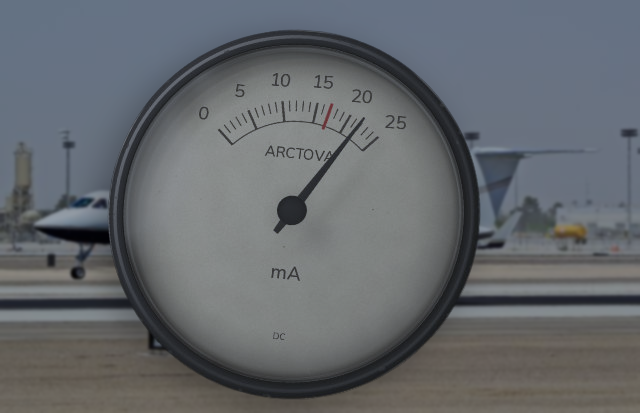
22 mA
